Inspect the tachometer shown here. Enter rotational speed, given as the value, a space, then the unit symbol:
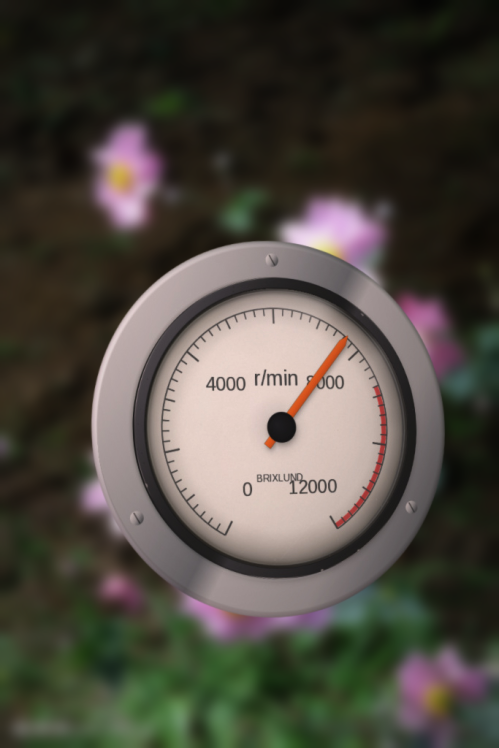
7600 rpm
